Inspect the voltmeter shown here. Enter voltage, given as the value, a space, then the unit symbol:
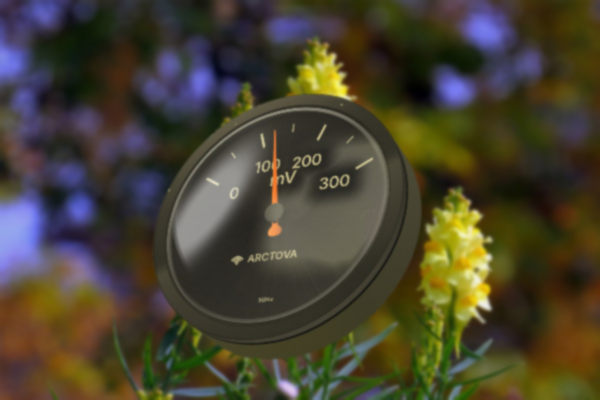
125 mV
